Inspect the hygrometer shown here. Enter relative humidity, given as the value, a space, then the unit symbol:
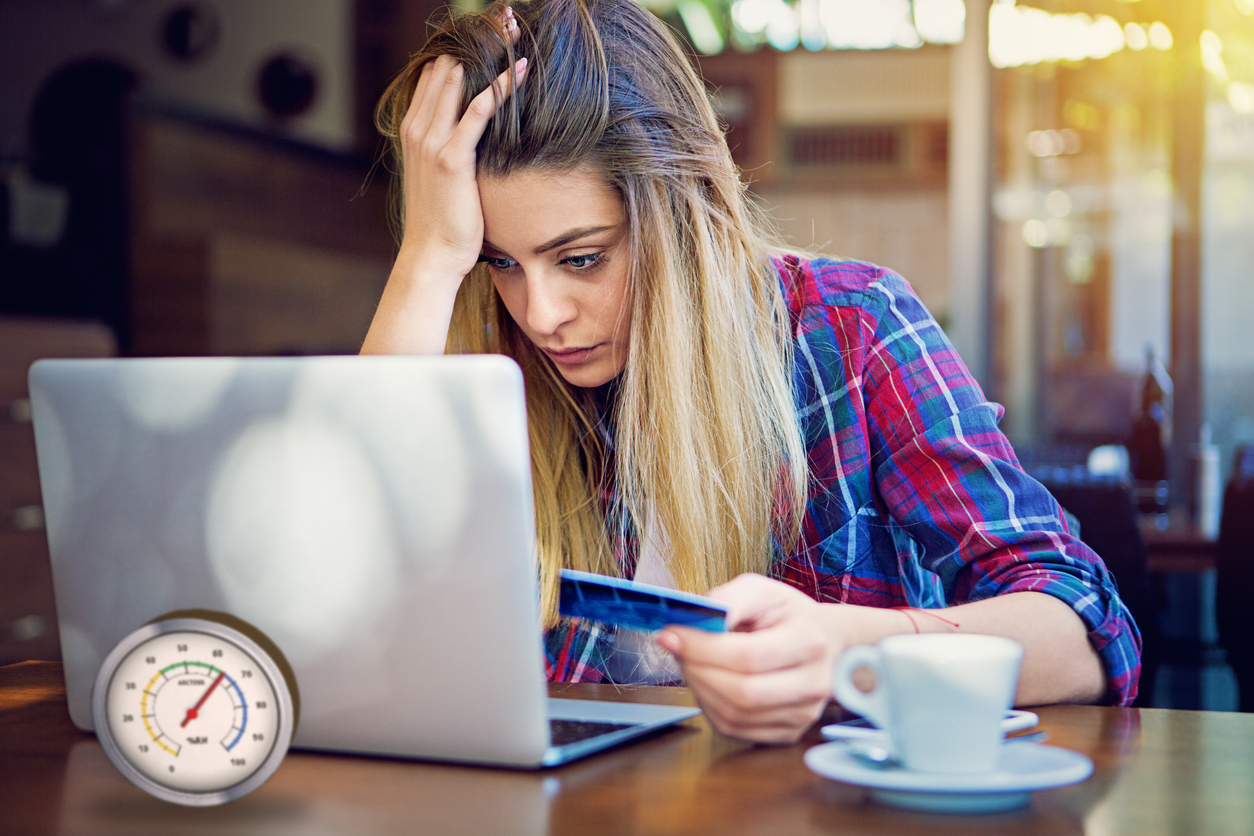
65 %
